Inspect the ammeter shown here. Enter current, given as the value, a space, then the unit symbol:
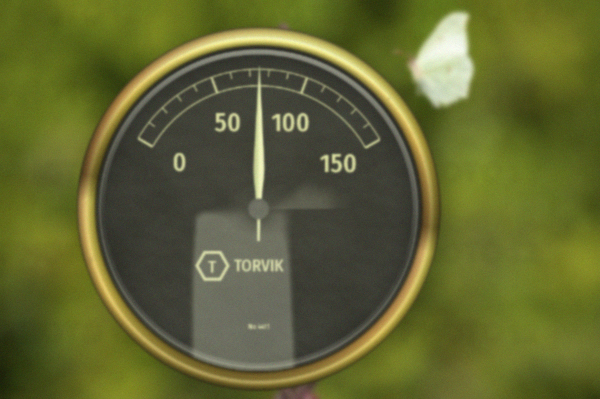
75 A
